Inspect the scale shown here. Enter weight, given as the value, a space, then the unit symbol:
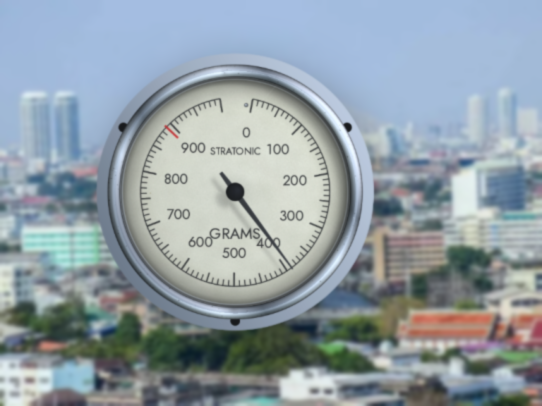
390 g
